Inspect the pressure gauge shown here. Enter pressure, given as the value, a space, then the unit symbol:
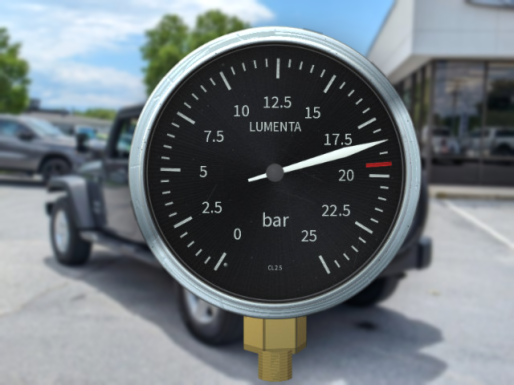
18.5 bar
